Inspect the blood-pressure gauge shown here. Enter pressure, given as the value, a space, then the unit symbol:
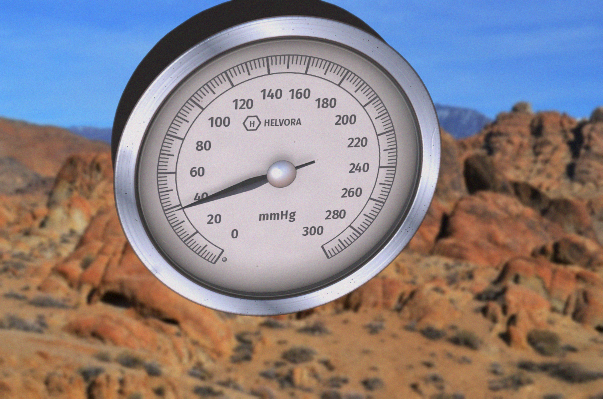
40 mmHg
